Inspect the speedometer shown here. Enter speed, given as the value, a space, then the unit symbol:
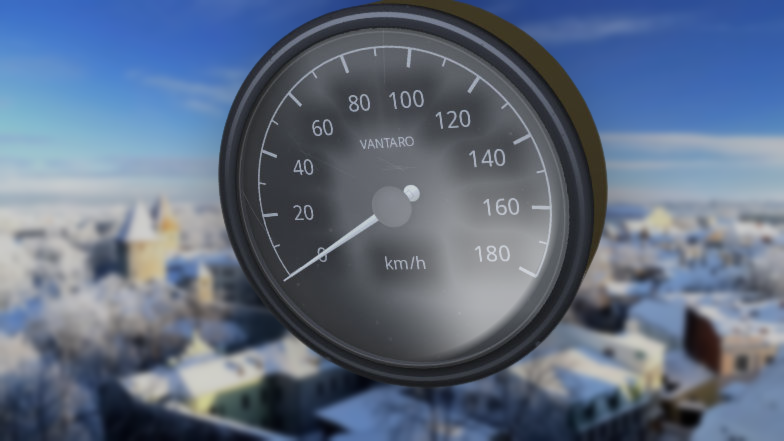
0 km/h
